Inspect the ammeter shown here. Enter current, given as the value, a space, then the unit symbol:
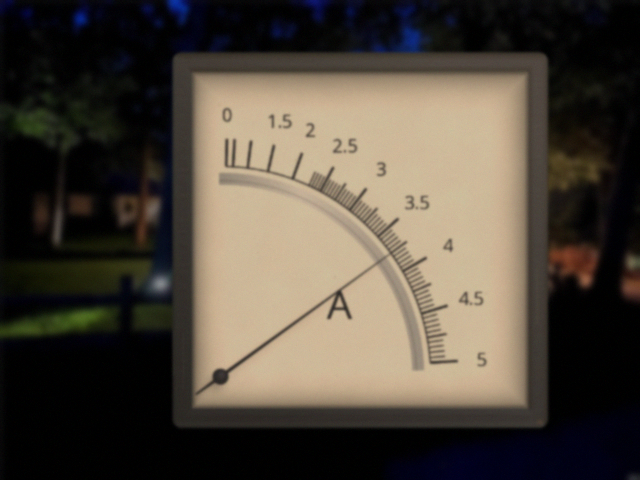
3.75 A
